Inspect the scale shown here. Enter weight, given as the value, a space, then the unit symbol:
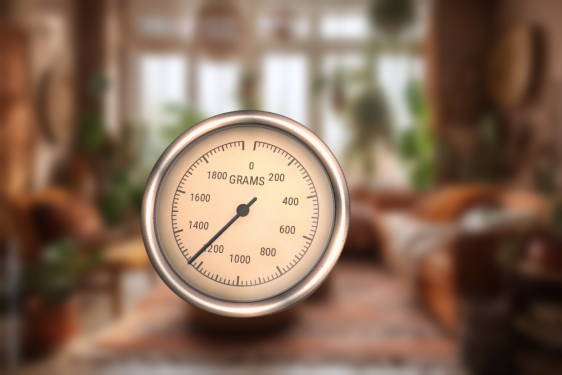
1240 g
